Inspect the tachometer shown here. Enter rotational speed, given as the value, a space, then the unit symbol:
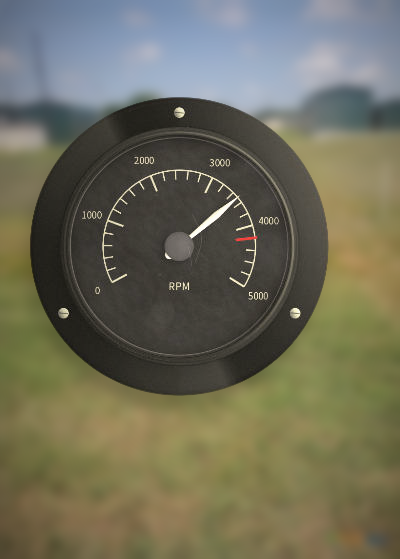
3500 rpm
